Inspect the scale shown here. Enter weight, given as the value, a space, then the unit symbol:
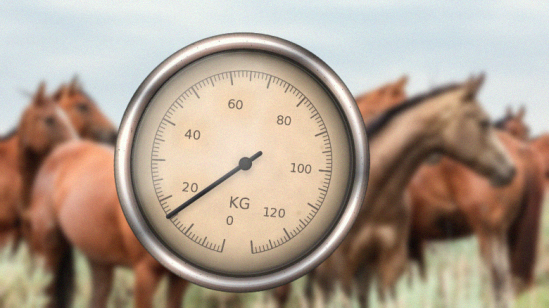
16 kg
